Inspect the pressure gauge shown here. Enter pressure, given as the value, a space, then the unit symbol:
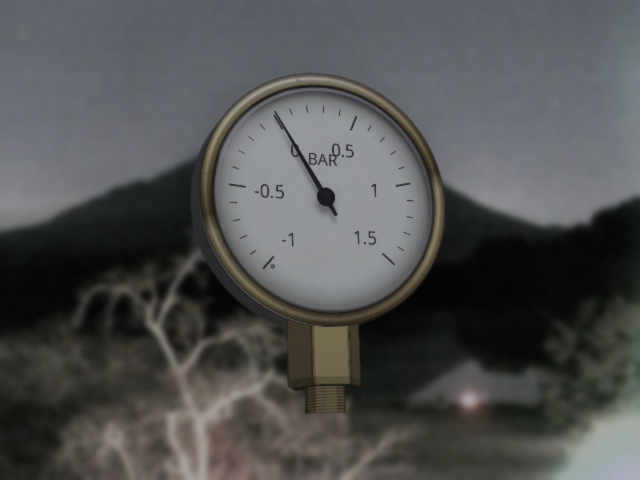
0 bar
